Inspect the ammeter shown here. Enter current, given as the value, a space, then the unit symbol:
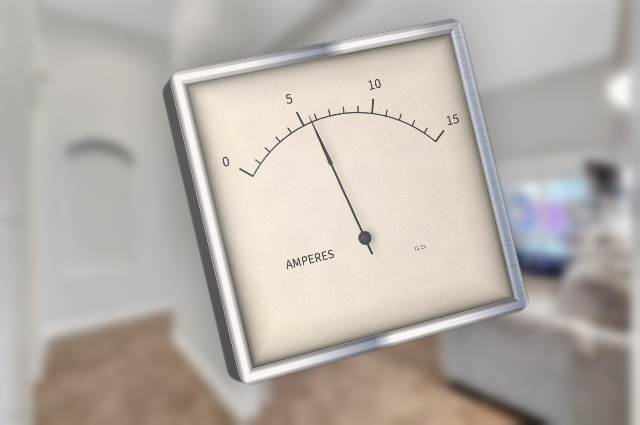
5.5 A
